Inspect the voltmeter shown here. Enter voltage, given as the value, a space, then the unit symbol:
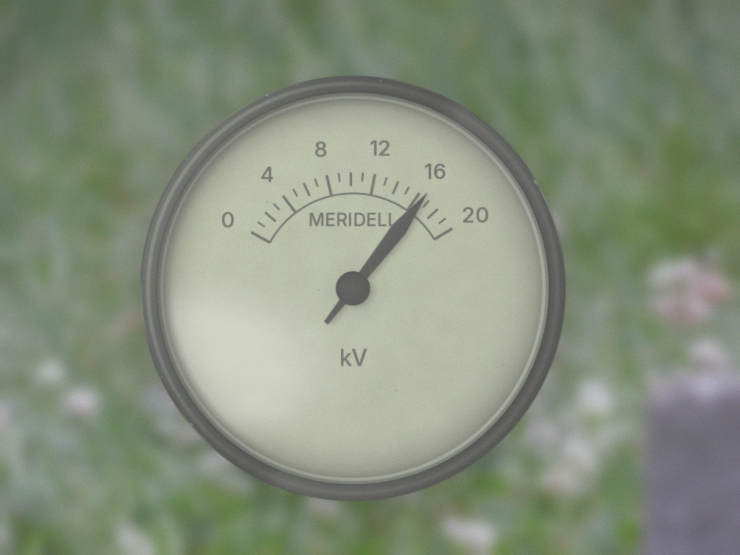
16.5 kV
